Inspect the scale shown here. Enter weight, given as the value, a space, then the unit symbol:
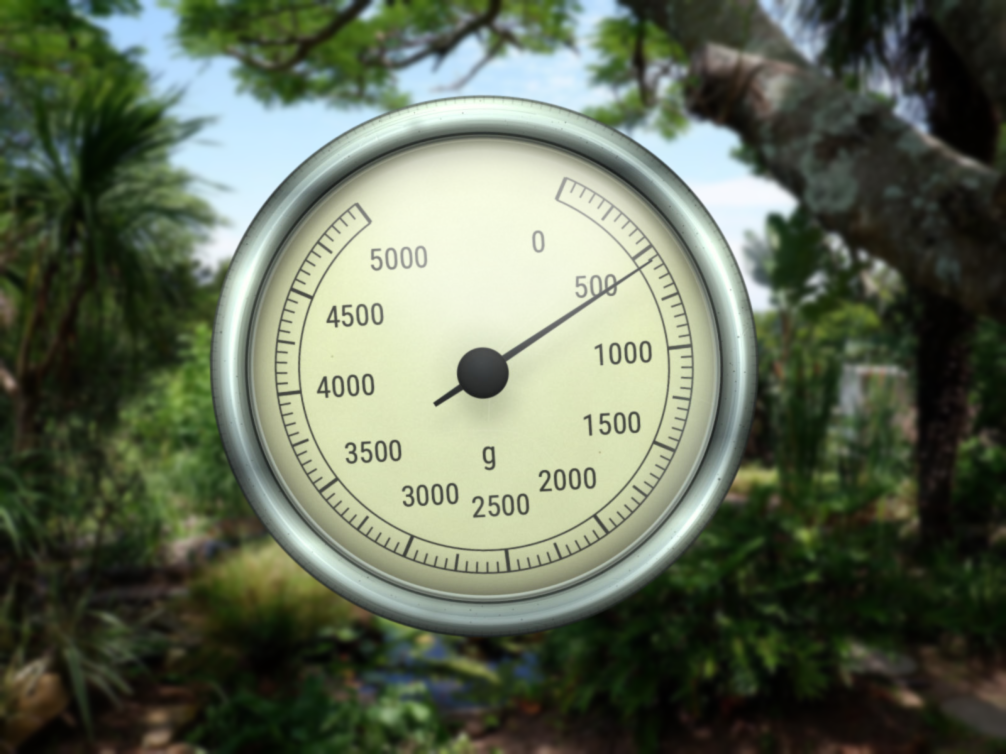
550 g
